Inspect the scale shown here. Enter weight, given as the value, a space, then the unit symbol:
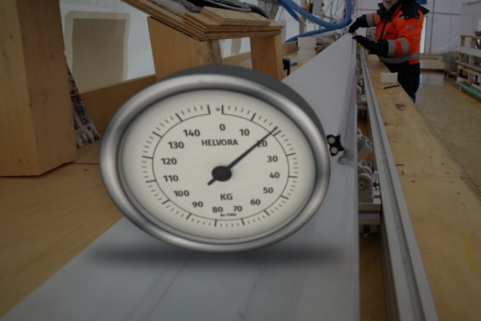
18 kg
